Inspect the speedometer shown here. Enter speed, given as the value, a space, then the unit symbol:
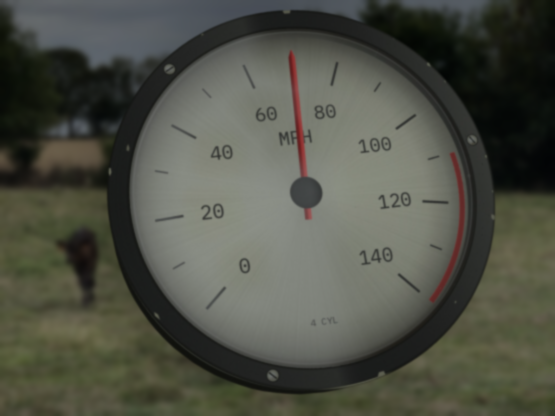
70 mph
